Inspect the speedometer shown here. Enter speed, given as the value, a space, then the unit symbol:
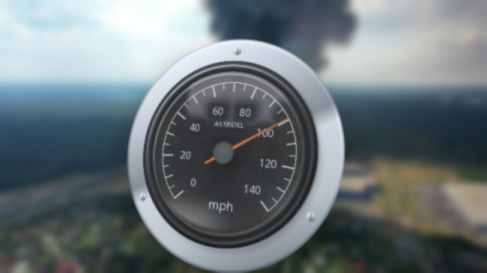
100 mph
